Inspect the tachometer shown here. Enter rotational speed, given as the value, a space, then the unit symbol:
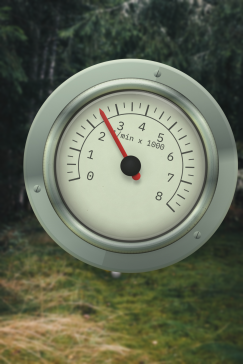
2500 rpm
